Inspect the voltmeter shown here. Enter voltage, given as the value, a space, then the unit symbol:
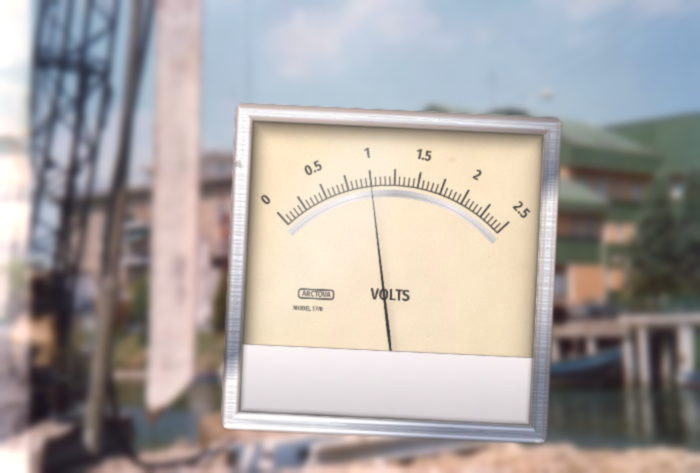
1 V
